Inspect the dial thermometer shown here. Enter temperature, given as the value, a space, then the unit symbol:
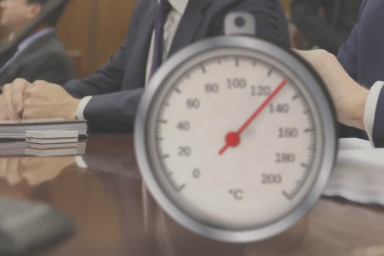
130 °C
